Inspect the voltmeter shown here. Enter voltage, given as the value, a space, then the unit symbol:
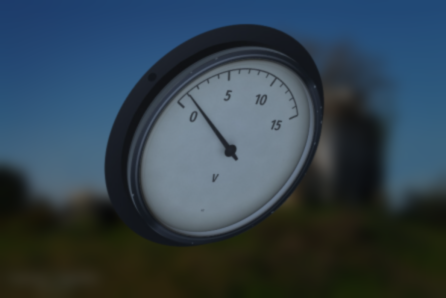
1 V
